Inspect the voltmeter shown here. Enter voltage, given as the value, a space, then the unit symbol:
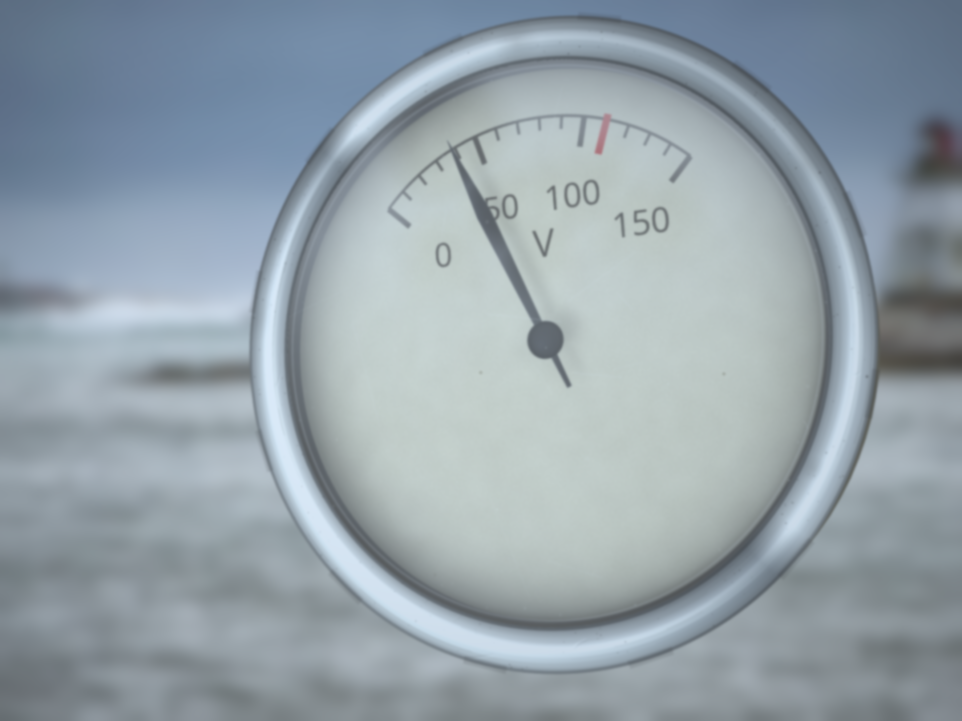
40 V
